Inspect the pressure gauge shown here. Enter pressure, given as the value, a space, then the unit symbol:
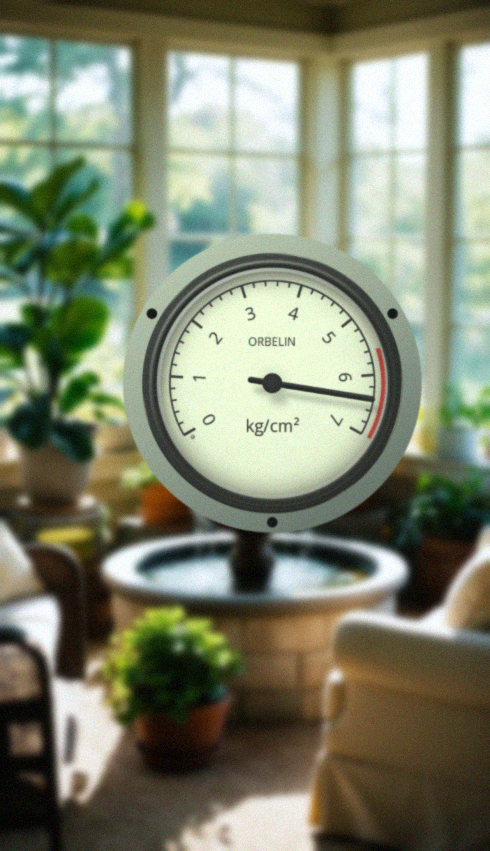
6.4 kg/cm²
